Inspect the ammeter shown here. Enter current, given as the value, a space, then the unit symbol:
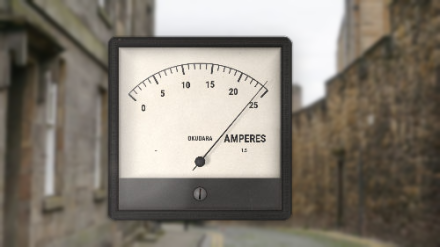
24 A
